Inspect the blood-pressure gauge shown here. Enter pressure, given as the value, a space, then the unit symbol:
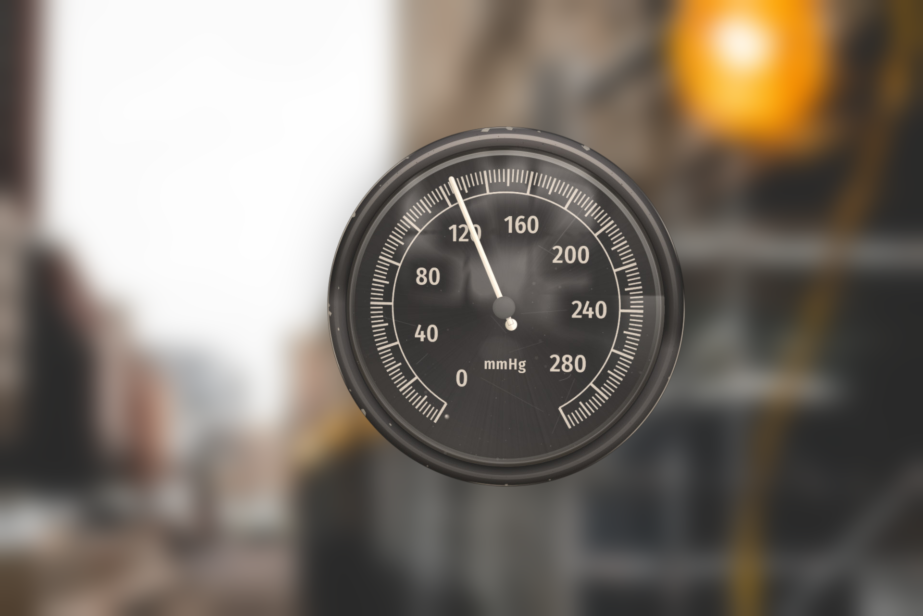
126 mmHg
